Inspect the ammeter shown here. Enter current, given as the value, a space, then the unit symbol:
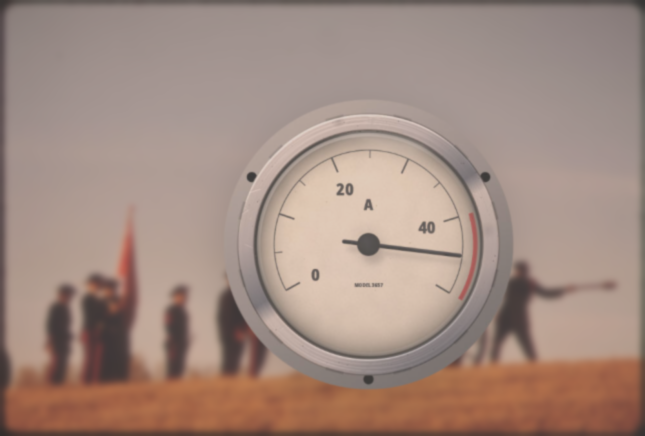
45 A
